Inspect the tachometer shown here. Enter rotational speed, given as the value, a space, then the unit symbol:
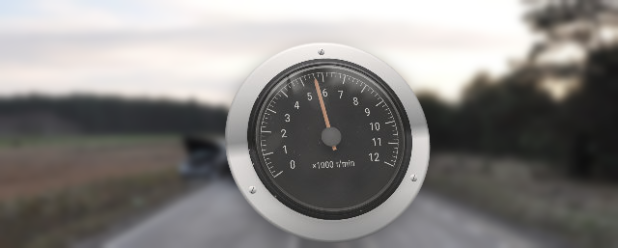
5600 rpm
